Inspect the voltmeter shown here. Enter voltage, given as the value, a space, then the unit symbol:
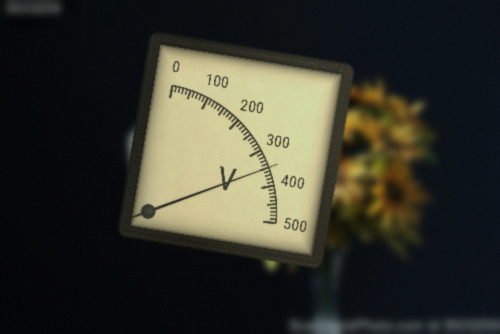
350 V
